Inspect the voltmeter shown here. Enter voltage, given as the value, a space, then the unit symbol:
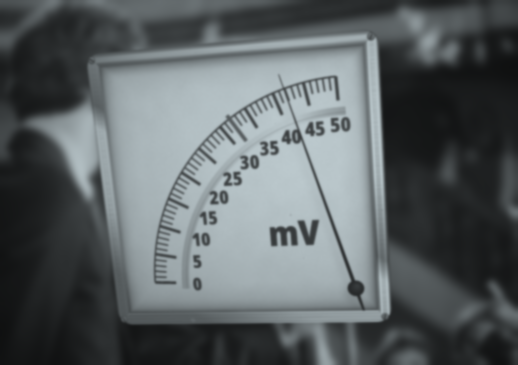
42 mV
